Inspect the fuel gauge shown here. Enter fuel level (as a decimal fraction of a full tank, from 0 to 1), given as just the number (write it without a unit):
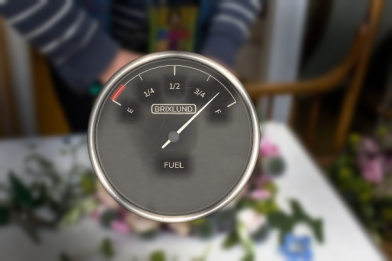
0.875
